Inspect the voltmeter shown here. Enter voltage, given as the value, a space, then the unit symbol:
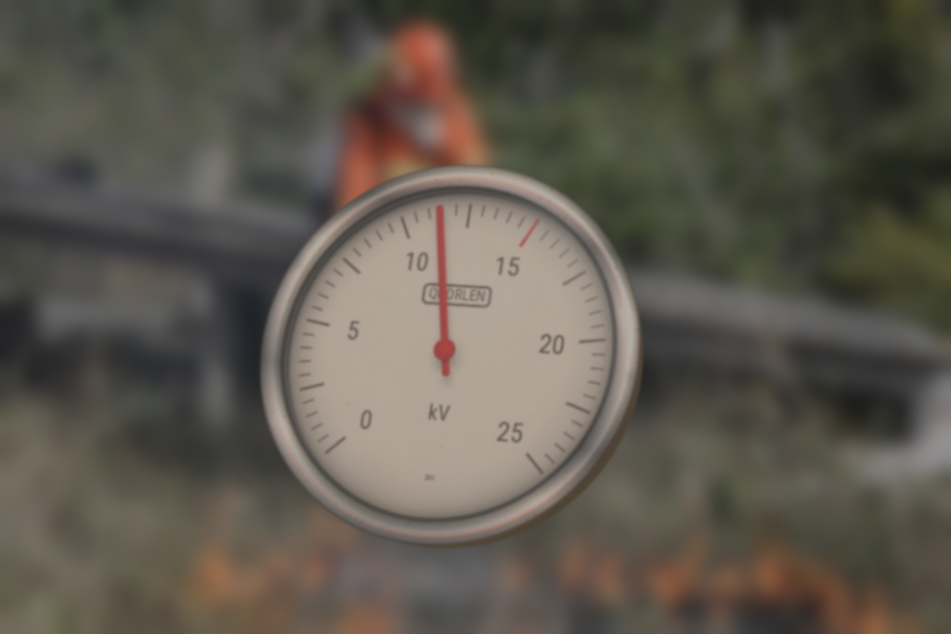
11.5 kV
